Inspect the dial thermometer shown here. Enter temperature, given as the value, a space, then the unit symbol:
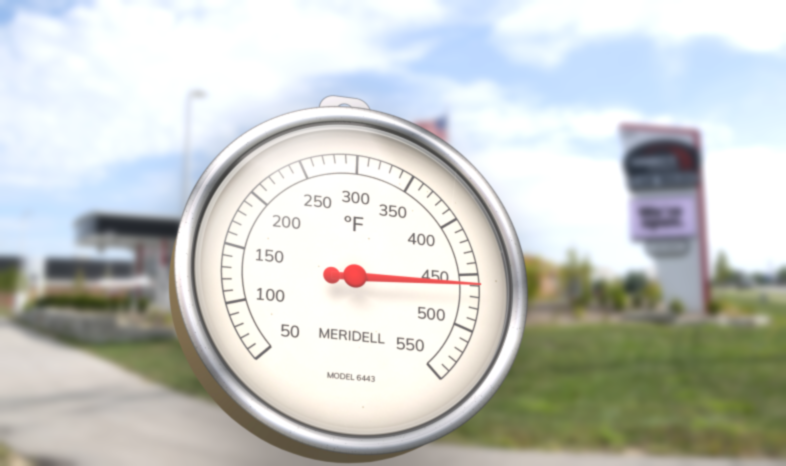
460 °F
